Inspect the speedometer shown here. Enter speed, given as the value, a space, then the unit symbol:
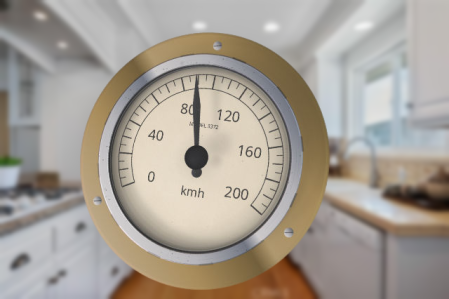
90 km/h
